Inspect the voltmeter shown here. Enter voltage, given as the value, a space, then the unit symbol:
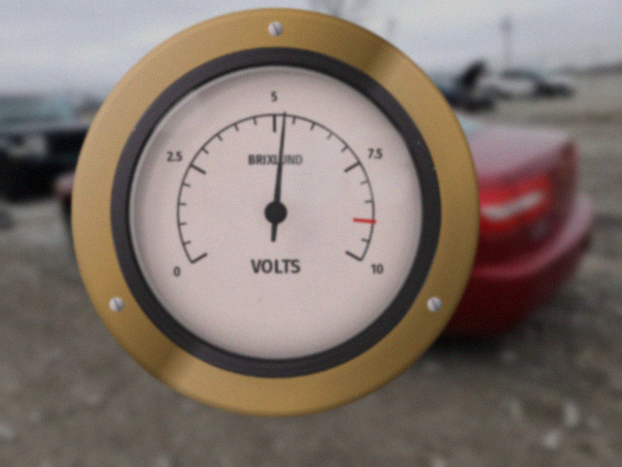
5.25 V
